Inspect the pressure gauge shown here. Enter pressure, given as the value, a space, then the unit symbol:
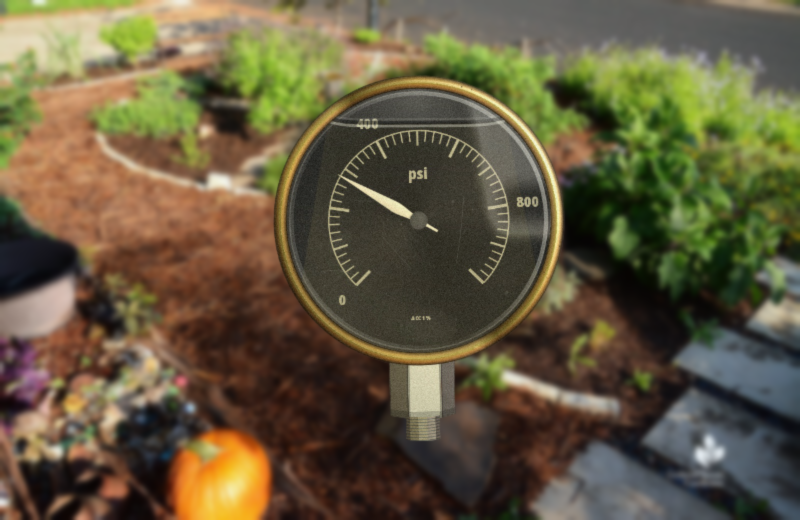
280 psi
